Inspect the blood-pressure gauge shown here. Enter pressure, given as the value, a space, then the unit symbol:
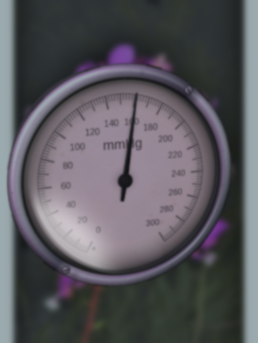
160 mmHg
